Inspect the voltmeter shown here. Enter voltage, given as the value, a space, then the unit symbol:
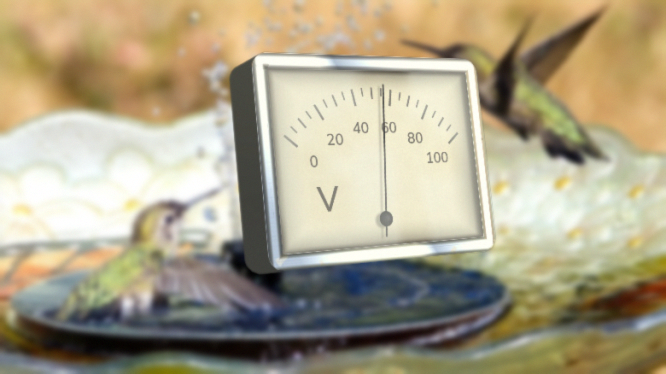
55 V
